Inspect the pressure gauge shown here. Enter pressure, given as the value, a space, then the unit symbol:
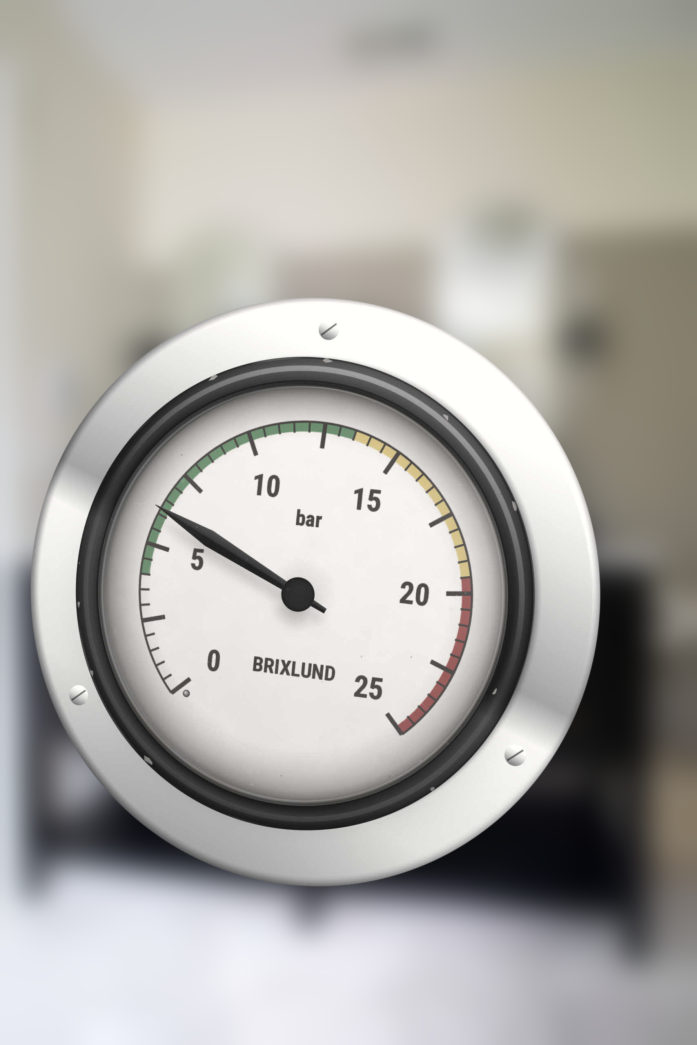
6.25 bar
